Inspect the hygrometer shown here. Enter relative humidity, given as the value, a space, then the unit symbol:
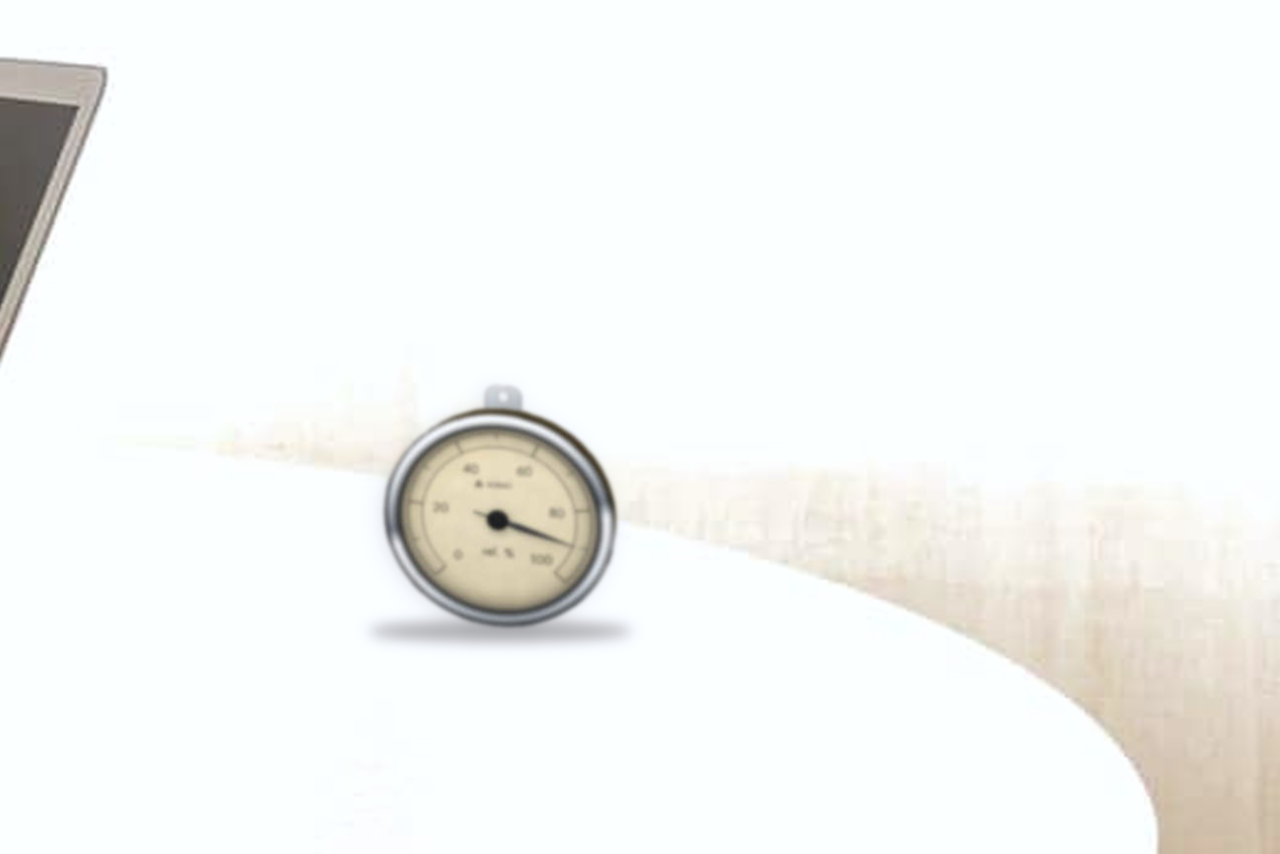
90 %
